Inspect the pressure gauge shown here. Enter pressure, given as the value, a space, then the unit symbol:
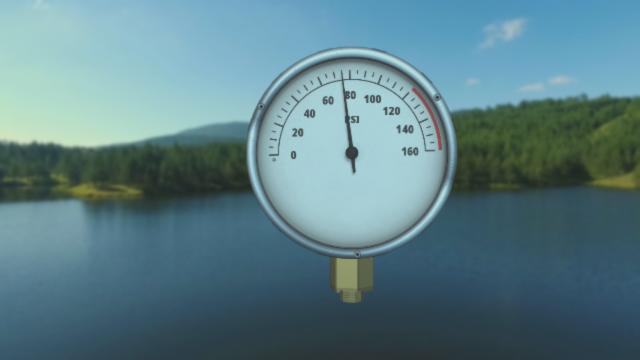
75 psi
